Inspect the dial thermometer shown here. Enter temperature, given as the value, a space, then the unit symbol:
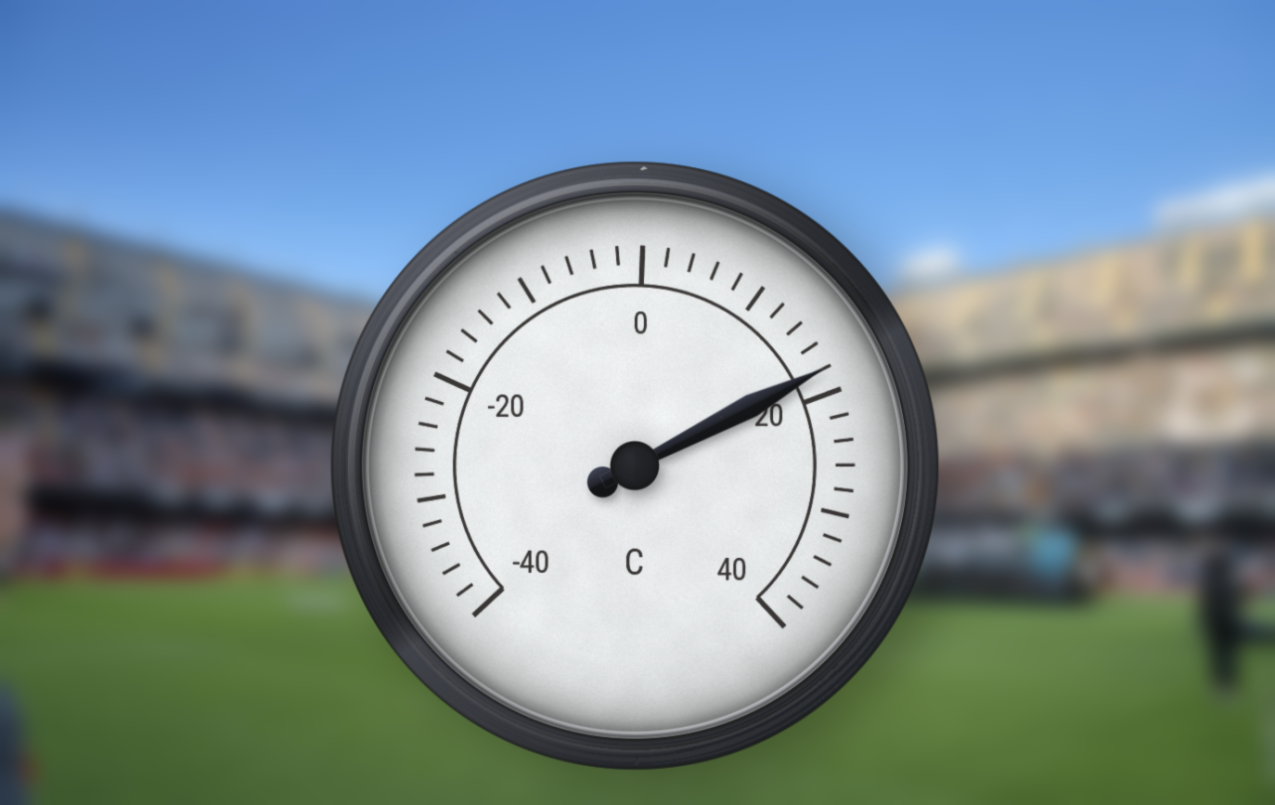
18 °C
